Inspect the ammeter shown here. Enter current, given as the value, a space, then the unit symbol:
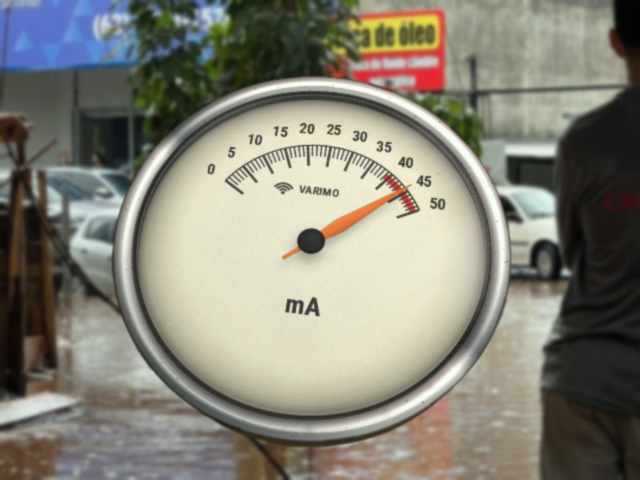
45 mA
